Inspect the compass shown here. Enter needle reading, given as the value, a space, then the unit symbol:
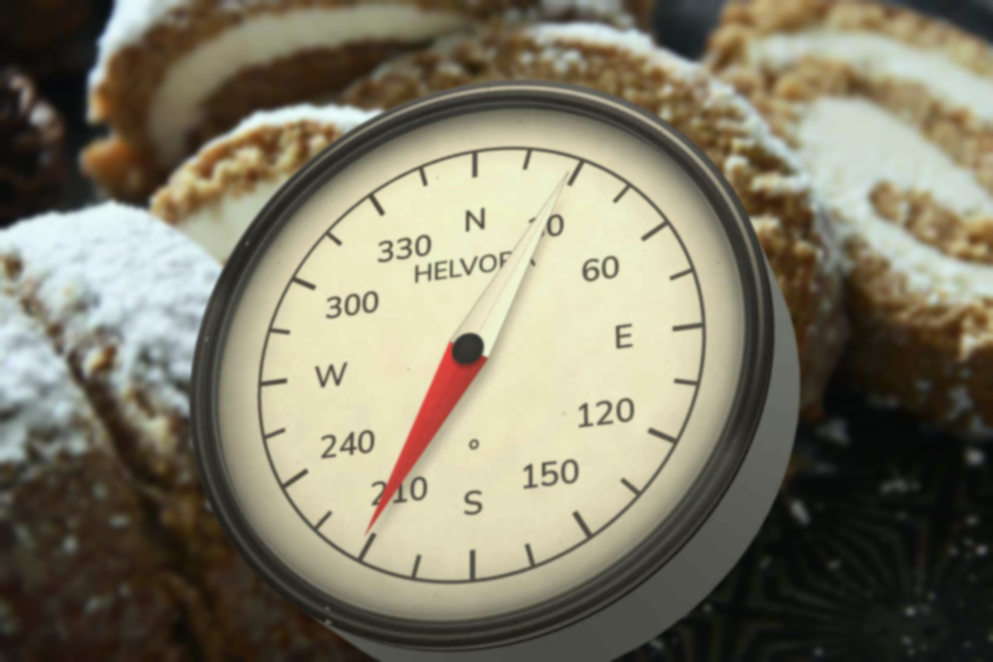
210 °
